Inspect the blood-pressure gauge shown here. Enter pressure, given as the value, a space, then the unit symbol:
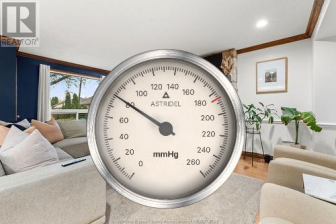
80 mmHg
